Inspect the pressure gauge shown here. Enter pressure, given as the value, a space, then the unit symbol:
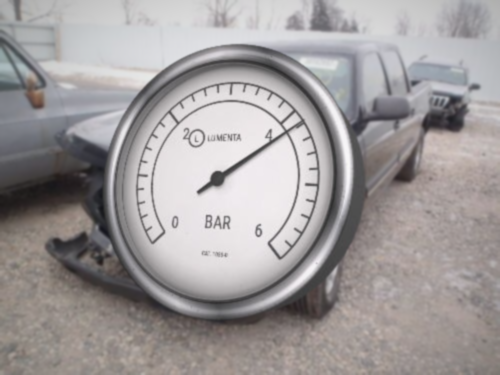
4.2 bar
